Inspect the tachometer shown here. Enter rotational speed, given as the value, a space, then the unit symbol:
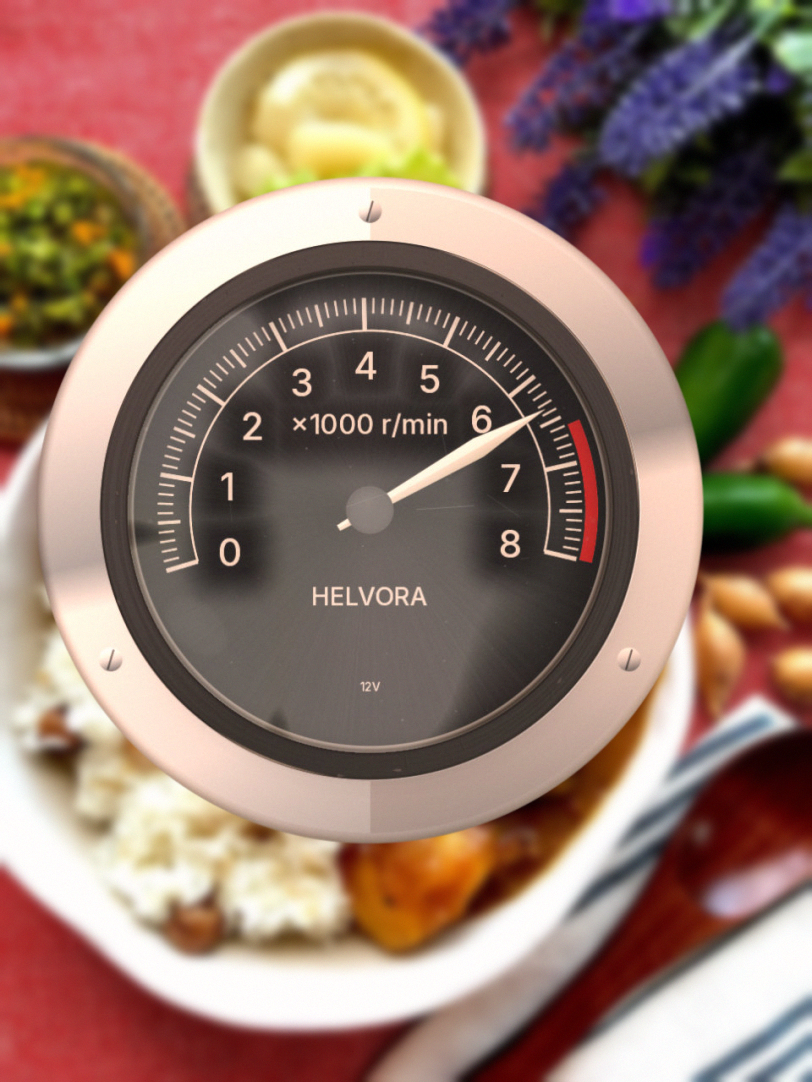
6350 rpm
